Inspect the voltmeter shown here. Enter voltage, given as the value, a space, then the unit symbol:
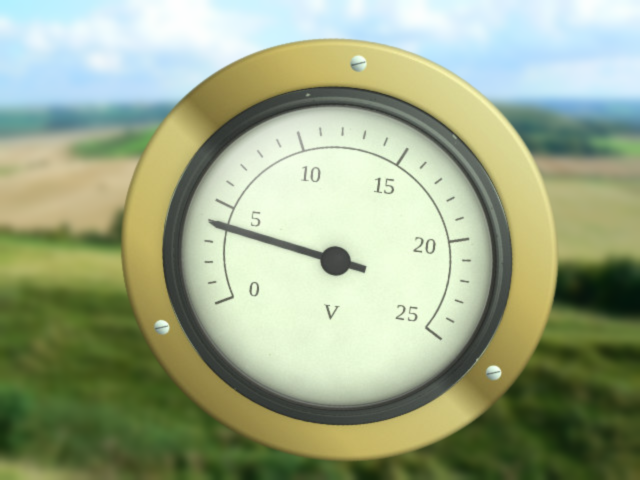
4 V
